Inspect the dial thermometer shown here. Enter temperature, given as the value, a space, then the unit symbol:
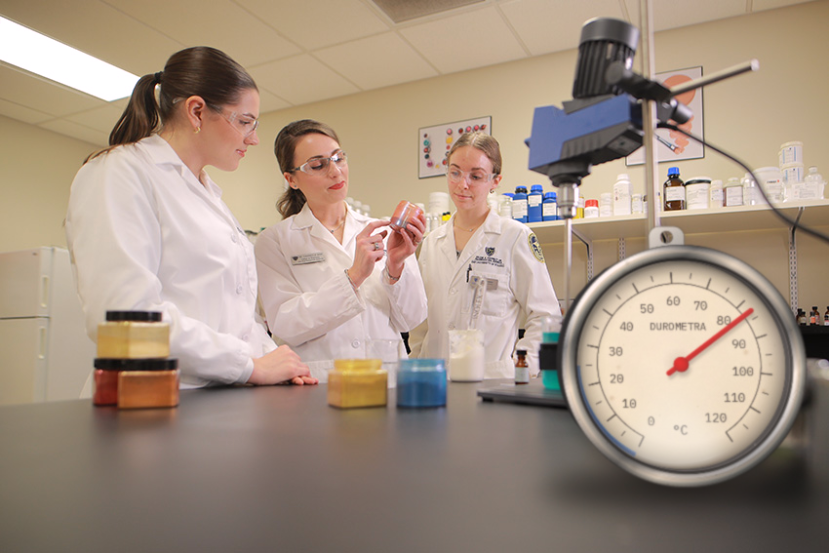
82.5 °C
